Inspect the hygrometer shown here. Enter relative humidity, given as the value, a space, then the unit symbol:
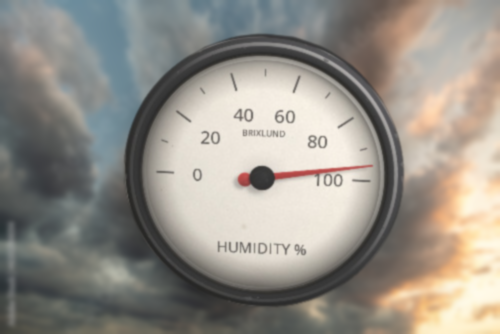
95 %
